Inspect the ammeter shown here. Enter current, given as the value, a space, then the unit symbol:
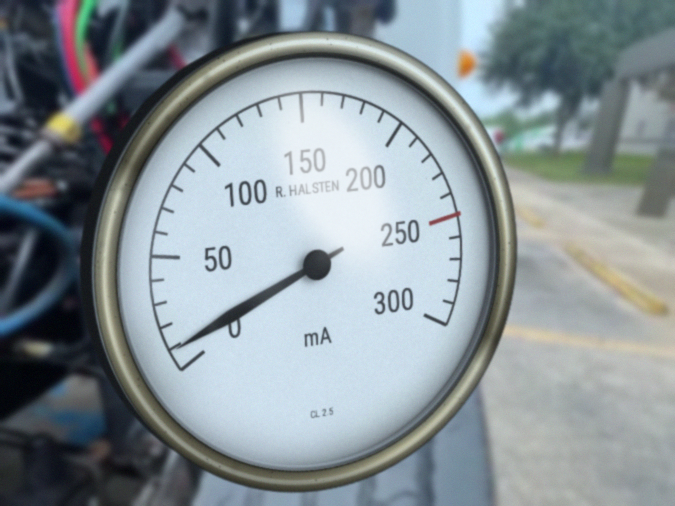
10 mA
